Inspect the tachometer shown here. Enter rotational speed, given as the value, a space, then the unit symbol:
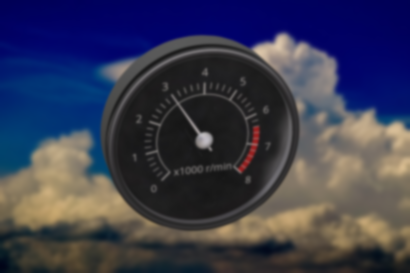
3000 rpm
